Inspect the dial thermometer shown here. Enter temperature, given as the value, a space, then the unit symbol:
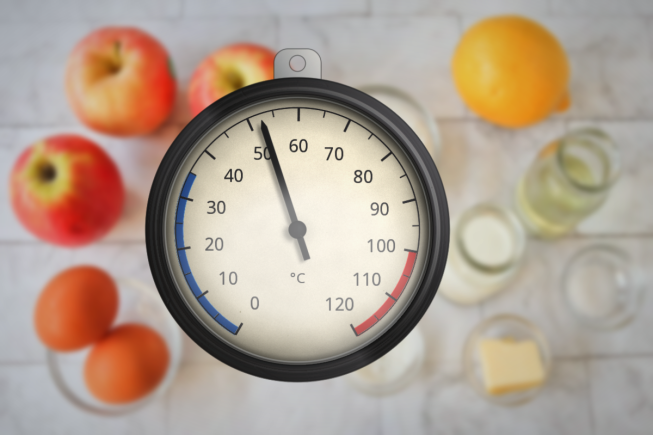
52.5 °C
